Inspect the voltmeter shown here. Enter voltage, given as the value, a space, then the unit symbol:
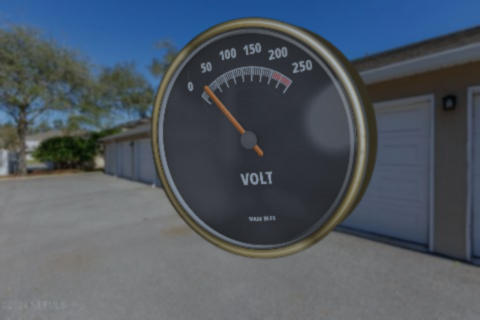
25 V
